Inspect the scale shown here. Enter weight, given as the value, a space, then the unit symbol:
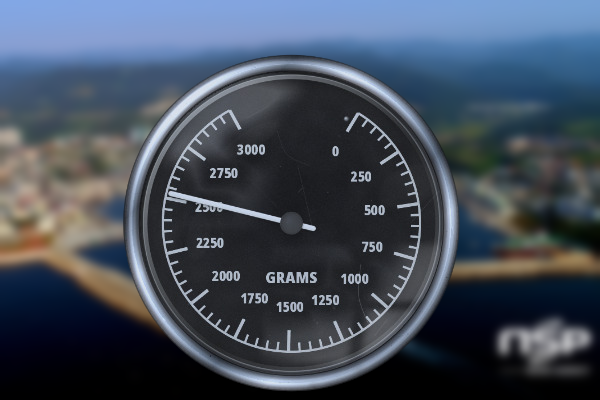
2525 g
